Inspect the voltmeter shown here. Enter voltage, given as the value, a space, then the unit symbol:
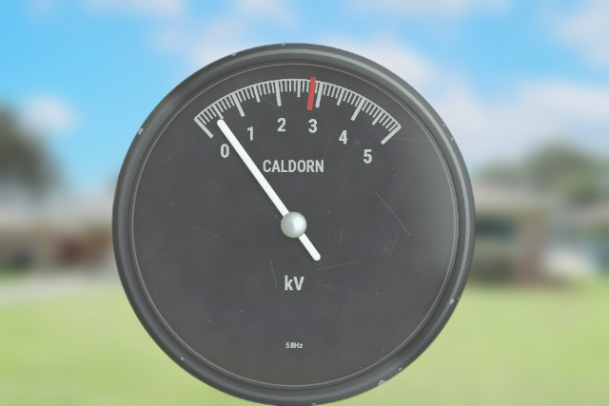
0.4 kV
